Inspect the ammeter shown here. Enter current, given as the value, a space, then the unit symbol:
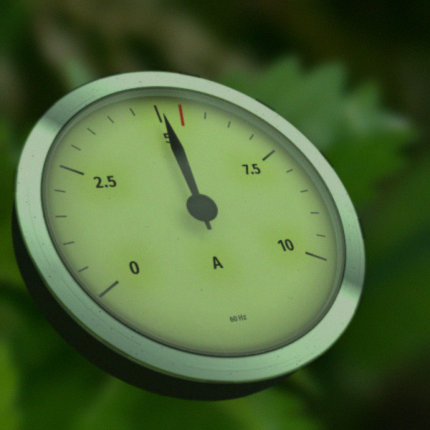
5 A
